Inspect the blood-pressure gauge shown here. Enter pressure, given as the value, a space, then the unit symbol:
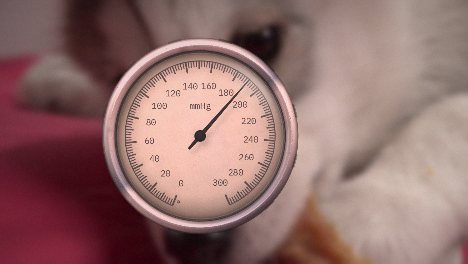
190 mmHg
